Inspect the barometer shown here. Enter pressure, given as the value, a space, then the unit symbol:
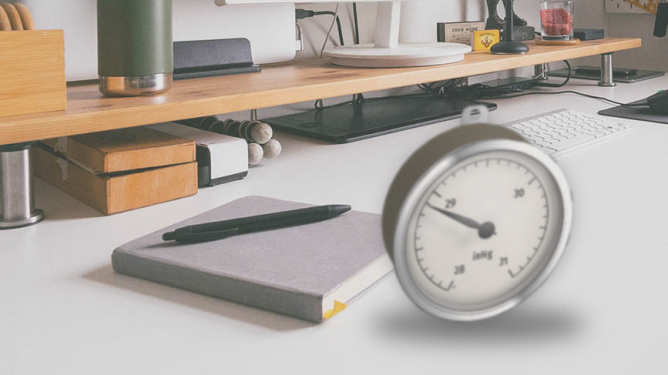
28.9 inHg
